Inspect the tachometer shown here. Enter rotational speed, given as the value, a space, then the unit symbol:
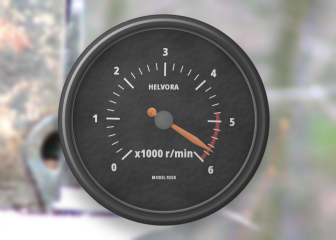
5700 rpm
